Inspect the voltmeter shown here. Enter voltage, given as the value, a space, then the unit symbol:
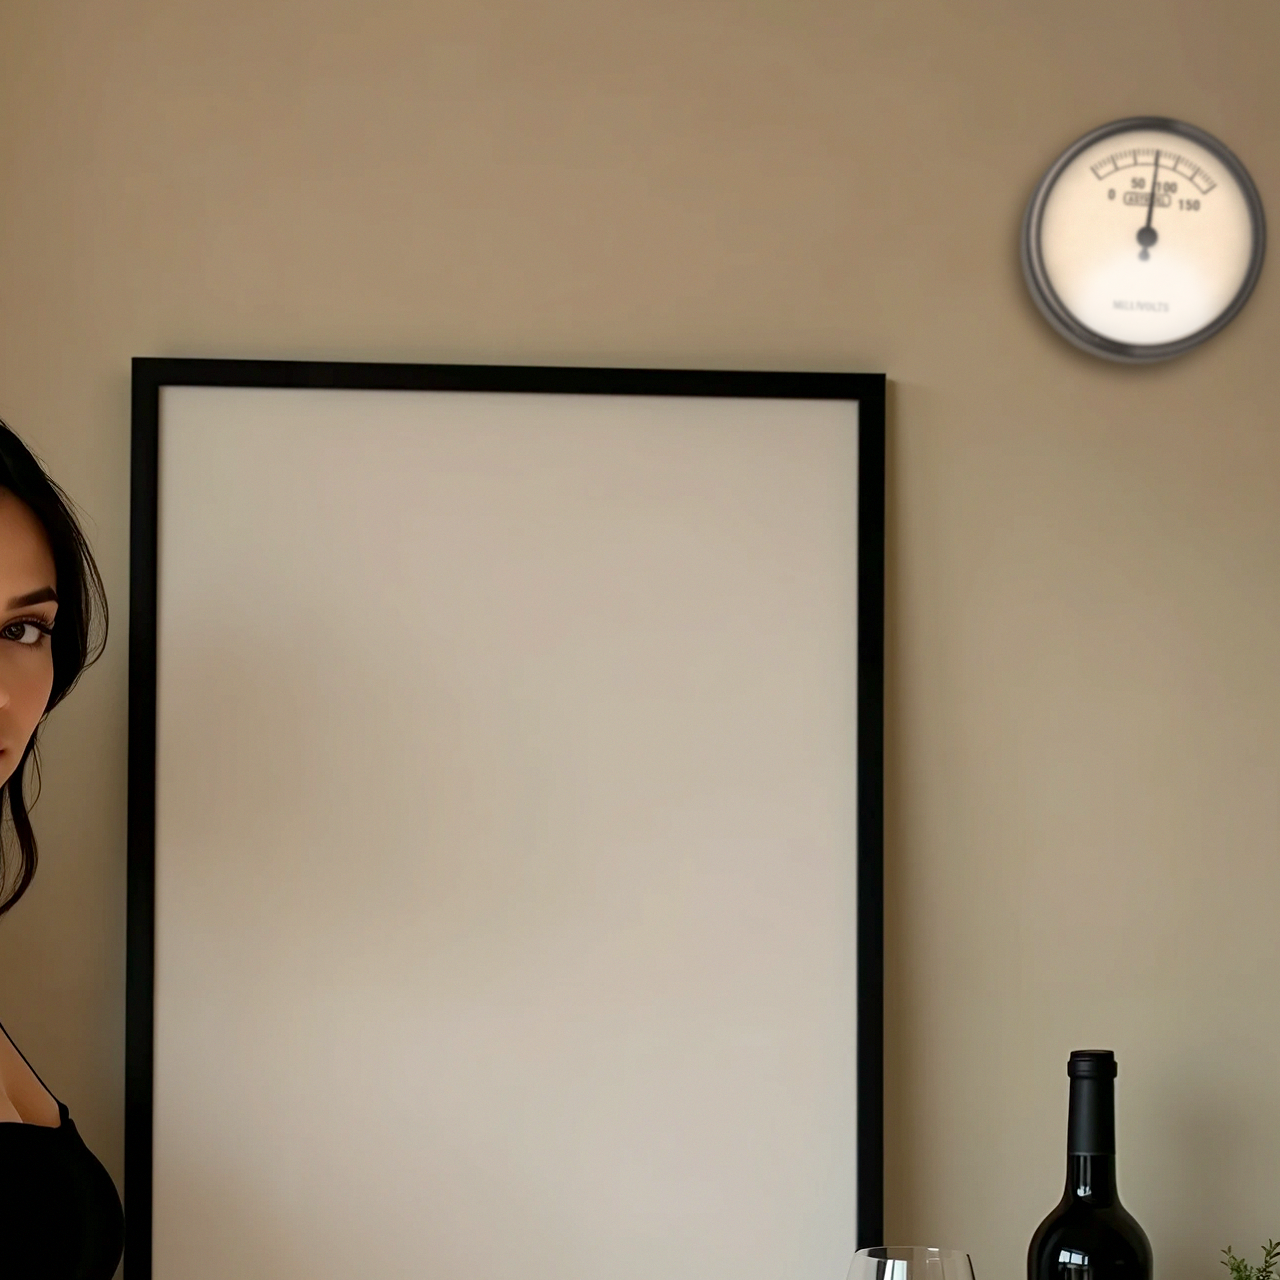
75 mV
